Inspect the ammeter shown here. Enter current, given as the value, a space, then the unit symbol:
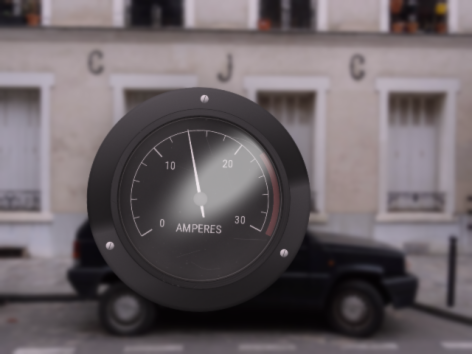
14 A
